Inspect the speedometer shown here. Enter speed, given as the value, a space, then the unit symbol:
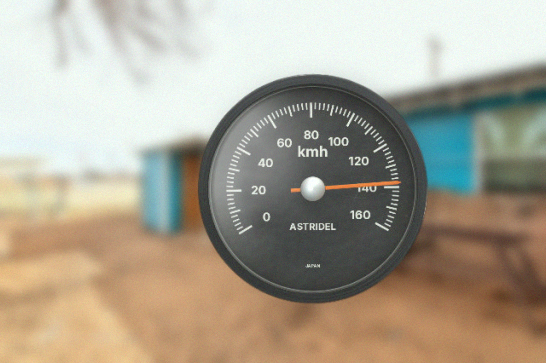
138 km/h
